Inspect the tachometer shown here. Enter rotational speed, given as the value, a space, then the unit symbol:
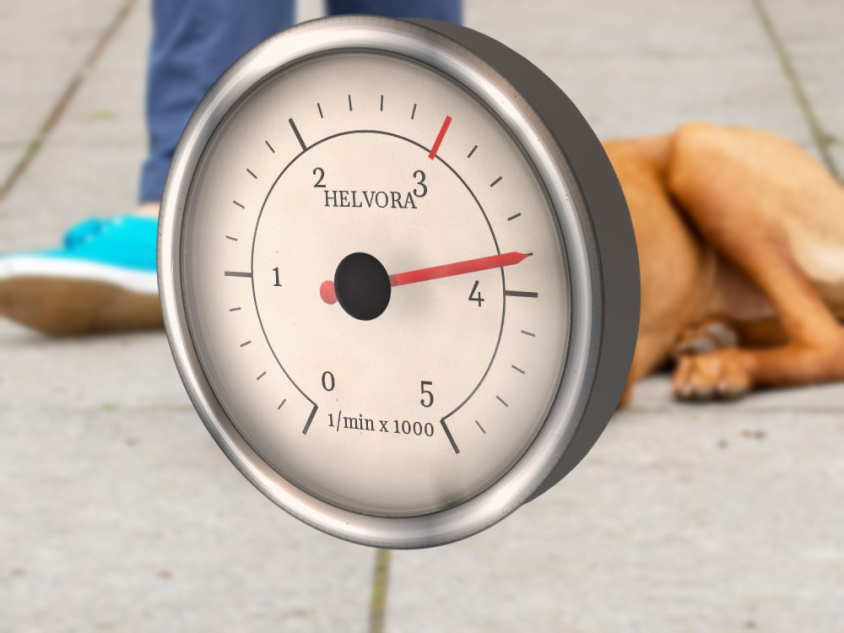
3800 rpm
